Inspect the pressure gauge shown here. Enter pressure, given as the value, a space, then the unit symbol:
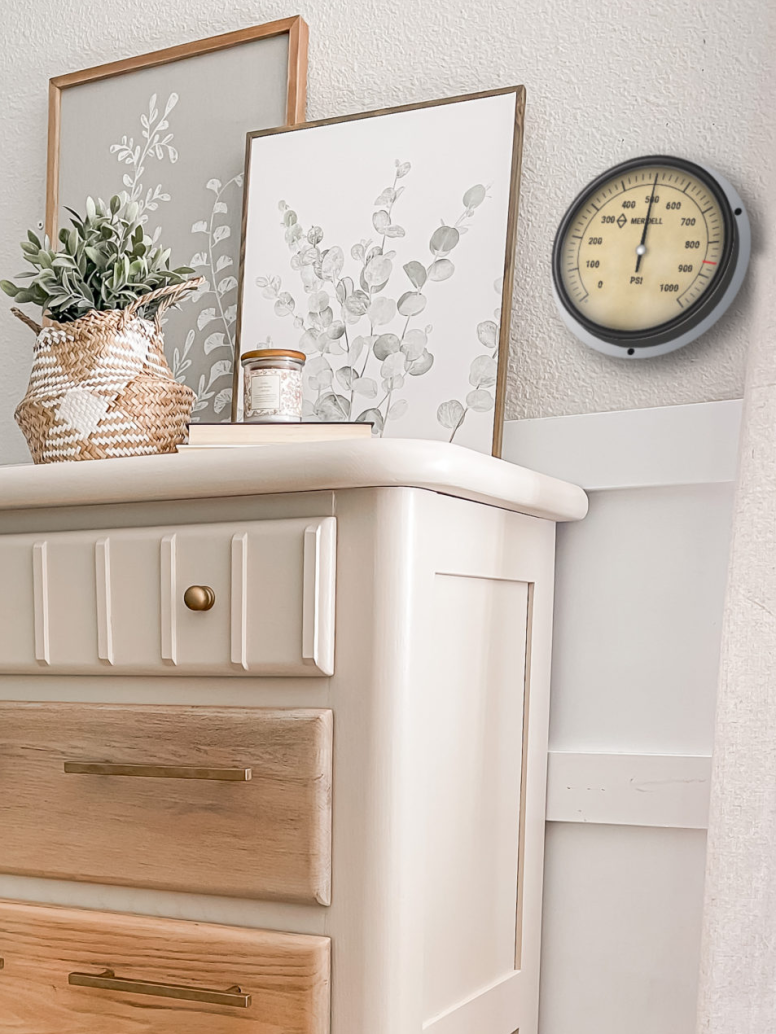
500 psi
